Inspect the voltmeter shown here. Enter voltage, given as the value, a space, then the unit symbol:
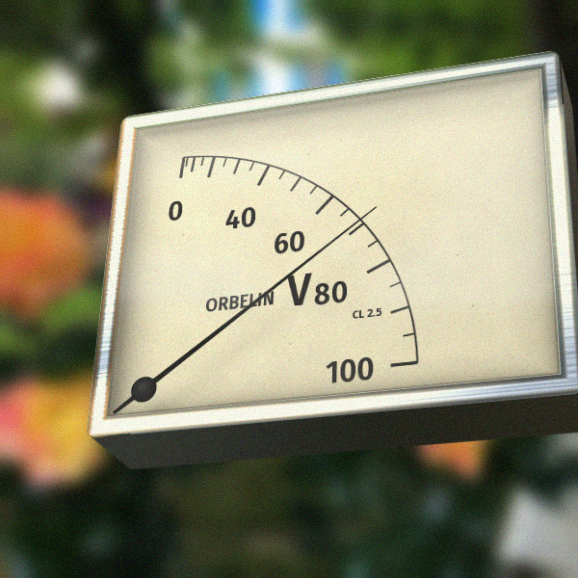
70 V
